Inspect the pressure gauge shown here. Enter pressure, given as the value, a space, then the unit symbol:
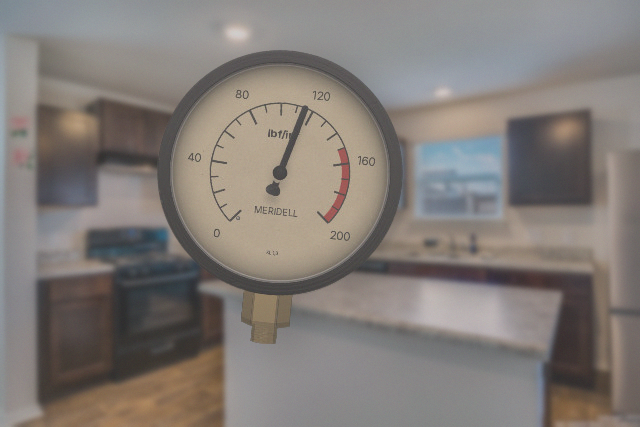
115 psi
